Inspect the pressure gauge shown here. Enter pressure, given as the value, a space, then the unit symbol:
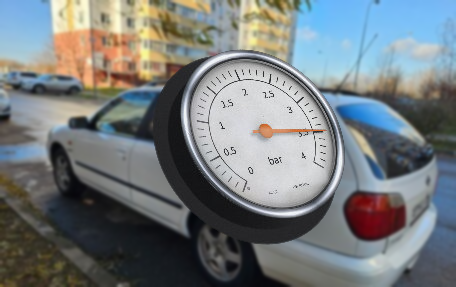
3.5 bar
